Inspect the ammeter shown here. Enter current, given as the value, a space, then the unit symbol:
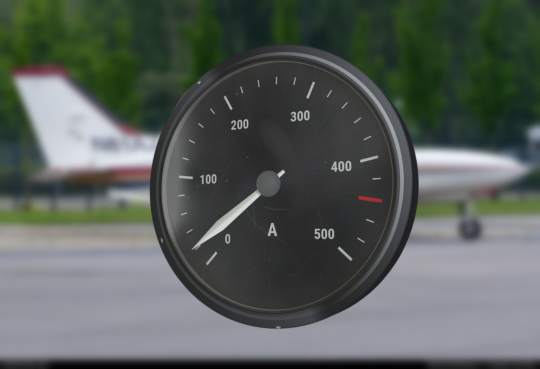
20 A
